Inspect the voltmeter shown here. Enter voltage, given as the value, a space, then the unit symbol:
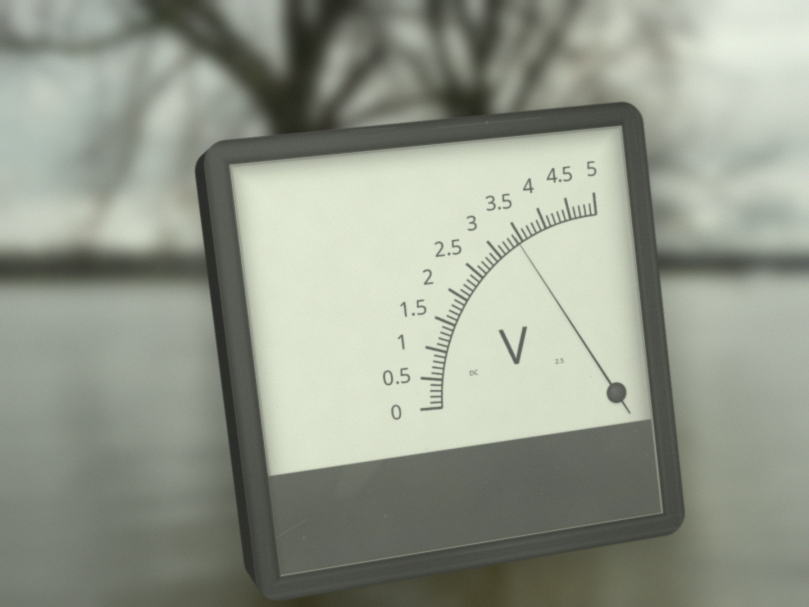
3.4 V
